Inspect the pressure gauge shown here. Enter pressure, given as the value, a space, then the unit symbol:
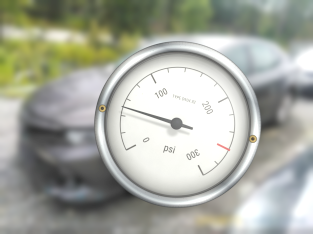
50 psi
